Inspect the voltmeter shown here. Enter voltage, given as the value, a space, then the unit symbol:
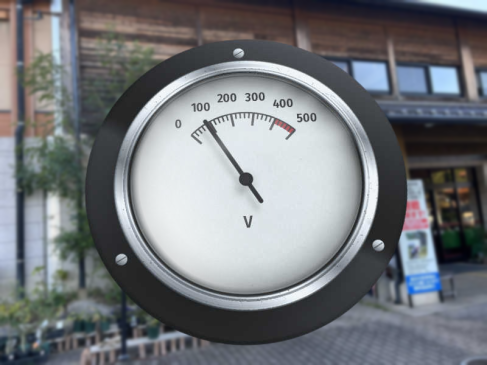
80 V
